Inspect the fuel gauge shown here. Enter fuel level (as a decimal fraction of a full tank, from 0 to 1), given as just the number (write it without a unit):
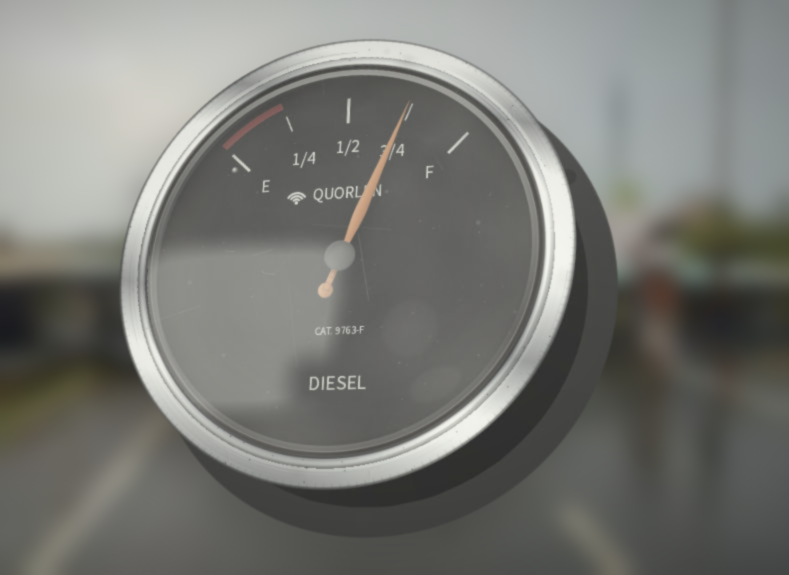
0.75
